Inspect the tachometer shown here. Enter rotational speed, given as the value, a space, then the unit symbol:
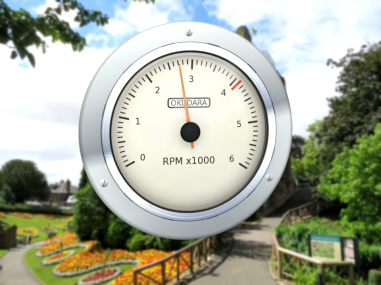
2700 rpm
